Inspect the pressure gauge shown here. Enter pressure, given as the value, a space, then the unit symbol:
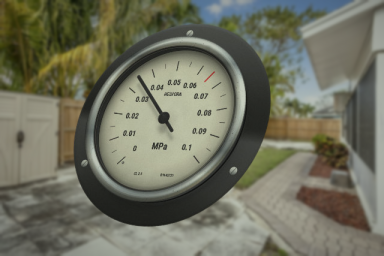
0.035 MPa
